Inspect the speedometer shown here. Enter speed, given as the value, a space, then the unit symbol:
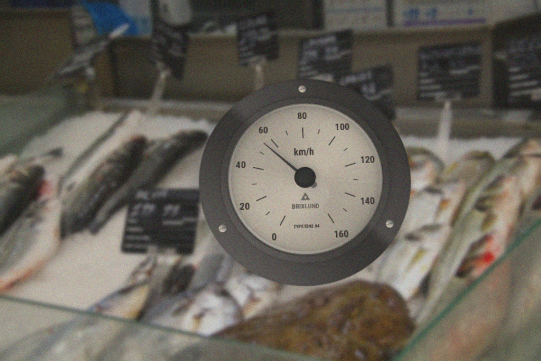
55 km/h
